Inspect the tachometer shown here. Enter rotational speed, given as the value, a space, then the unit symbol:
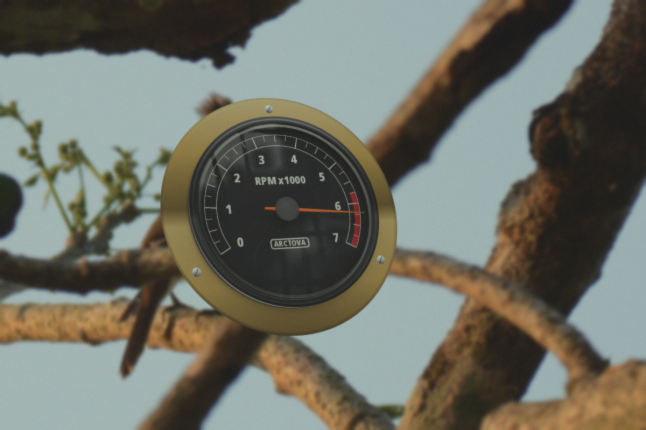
6250 rpm
